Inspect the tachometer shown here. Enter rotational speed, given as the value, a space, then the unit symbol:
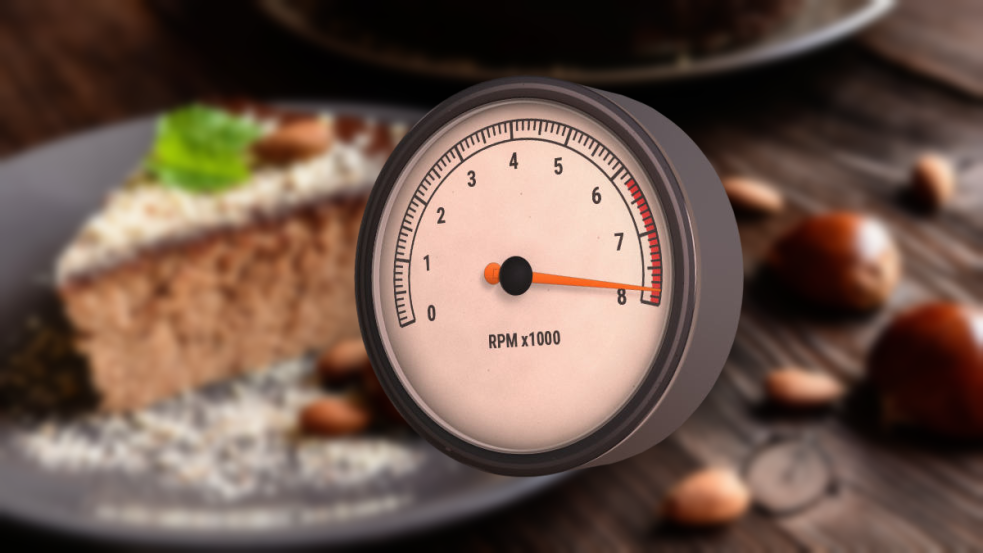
7800 rpm
